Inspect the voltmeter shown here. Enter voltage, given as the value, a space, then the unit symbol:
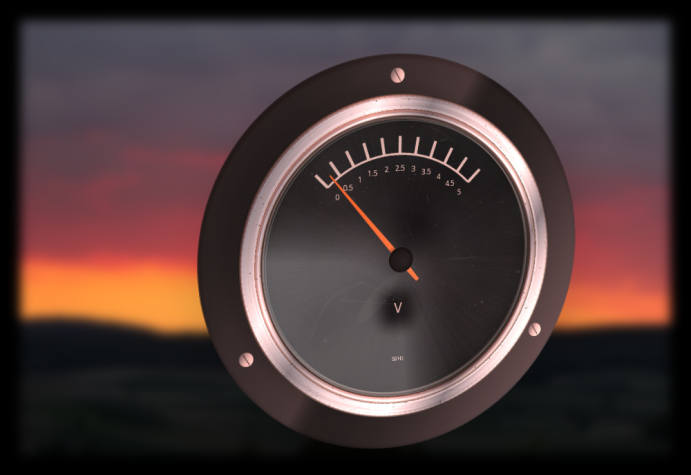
0.25 V
